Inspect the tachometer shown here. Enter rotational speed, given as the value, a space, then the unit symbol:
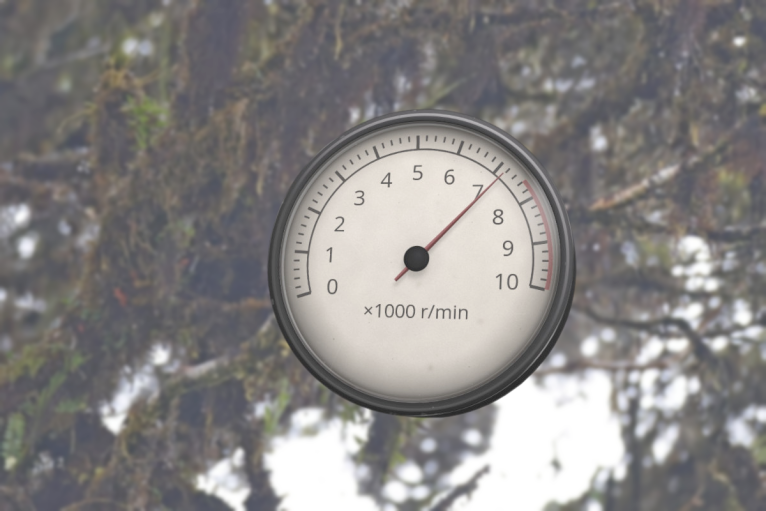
7200 rpm
